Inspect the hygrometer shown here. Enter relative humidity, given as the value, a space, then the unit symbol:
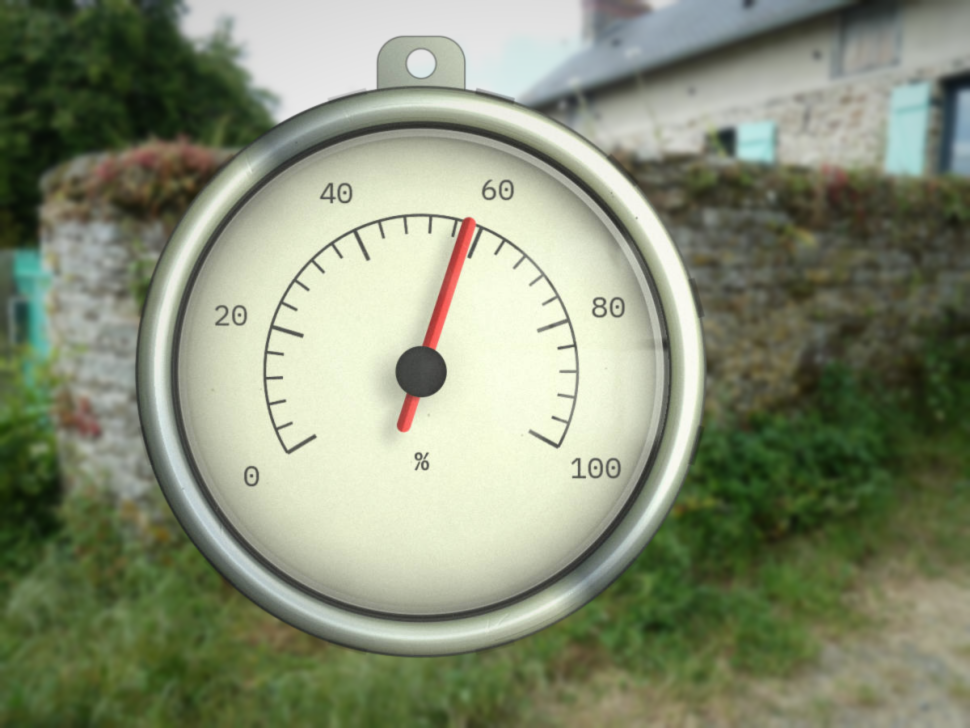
58 %
